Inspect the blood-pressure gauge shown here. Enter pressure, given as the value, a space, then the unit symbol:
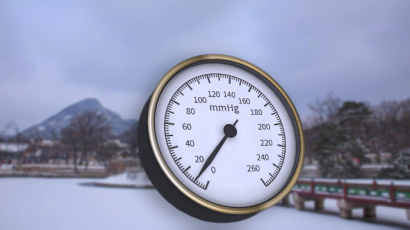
10 mmHg
